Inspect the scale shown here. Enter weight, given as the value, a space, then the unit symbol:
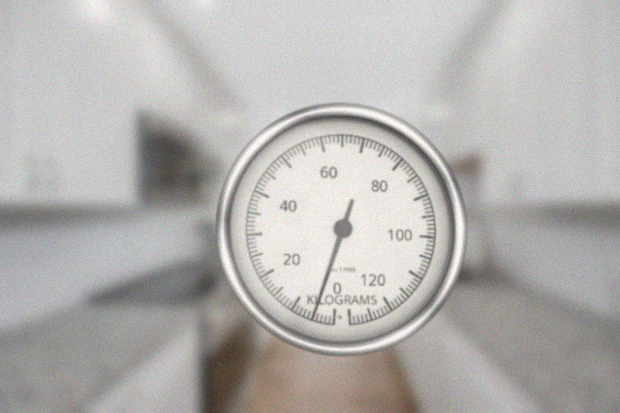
5 kg
